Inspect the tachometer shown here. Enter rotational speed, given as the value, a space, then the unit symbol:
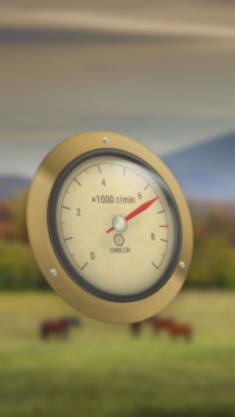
6500 rpm
